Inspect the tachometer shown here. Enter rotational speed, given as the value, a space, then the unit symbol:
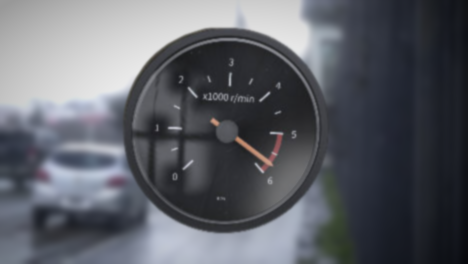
5750 rpm
